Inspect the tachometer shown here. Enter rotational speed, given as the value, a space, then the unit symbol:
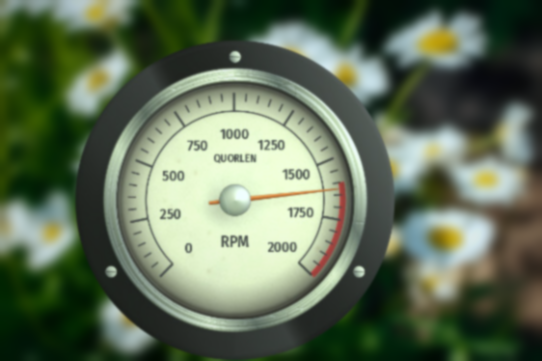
1625 rpm
